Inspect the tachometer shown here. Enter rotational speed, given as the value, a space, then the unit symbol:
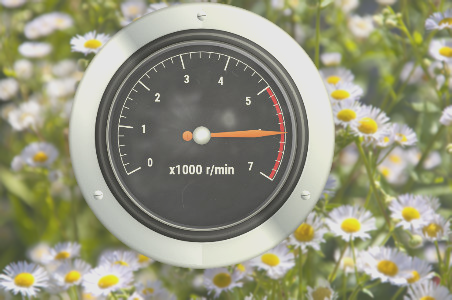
6000 rpm
